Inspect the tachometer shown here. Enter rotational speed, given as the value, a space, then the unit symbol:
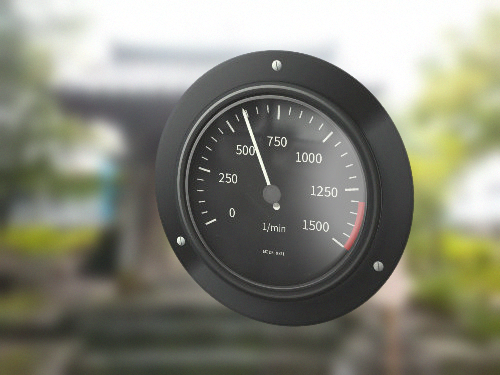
600 rpm
